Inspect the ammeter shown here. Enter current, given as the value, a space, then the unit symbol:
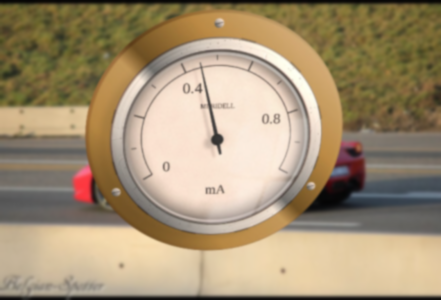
0.45 mA
